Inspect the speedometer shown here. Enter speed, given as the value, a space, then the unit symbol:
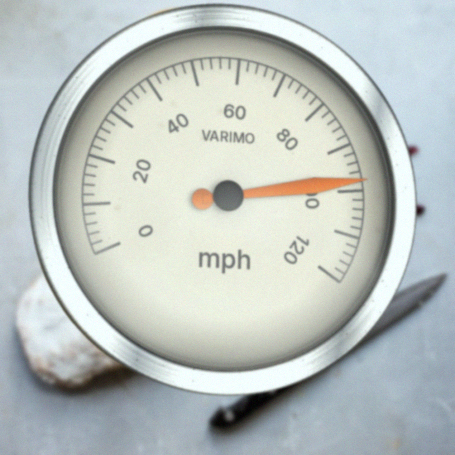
98 mph
